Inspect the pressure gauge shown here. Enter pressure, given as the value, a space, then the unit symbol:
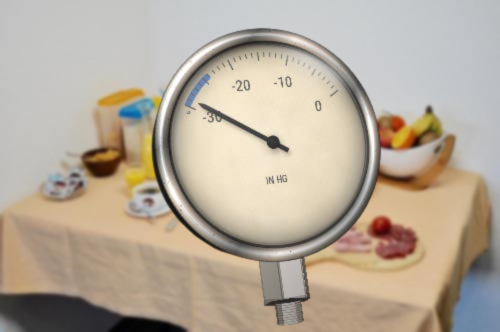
-29 inHg
